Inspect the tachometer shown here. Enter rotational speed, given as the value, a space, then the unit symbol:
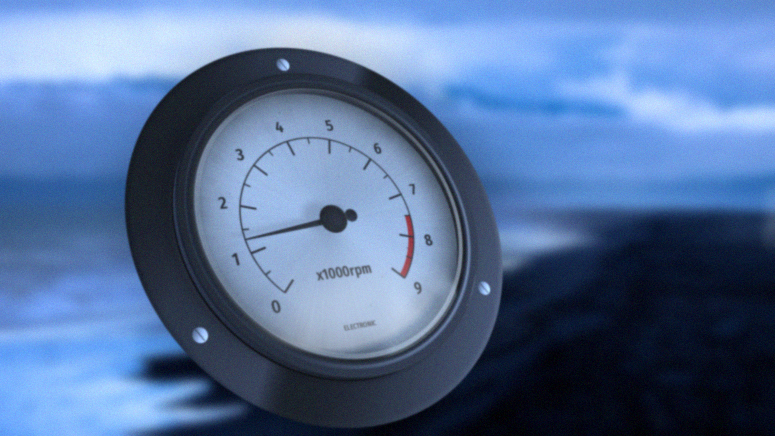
1250 rpm
